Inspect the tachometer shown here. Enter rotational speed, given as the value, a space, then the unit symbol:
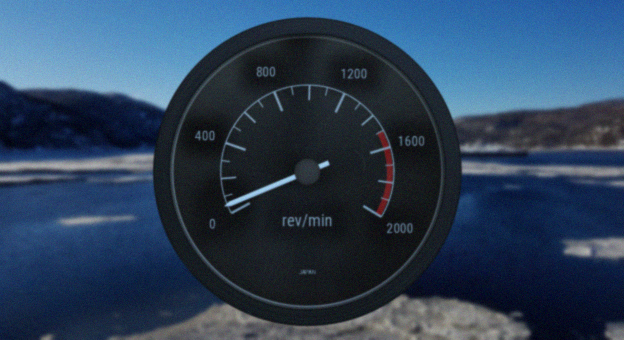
50 rpm
